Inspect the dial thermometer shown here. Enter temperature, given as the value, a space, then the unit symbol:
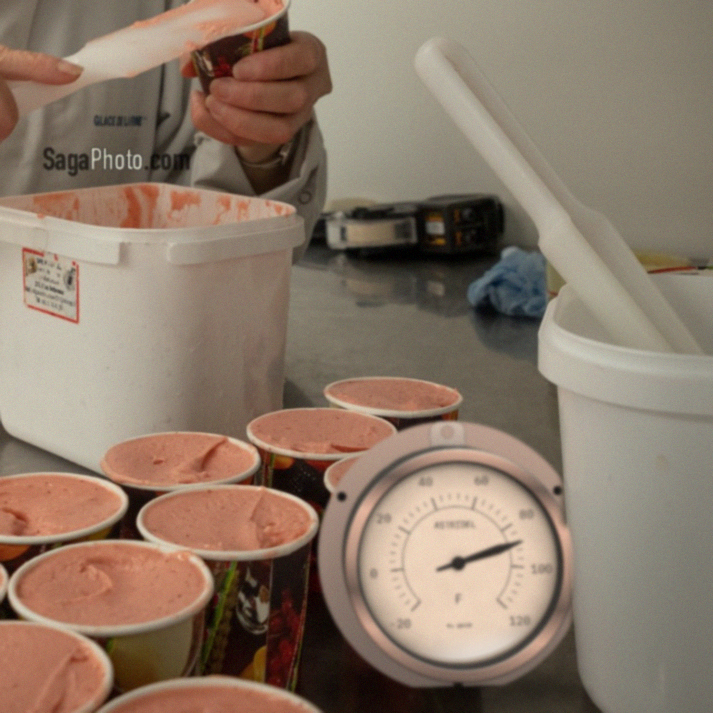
88 °F
